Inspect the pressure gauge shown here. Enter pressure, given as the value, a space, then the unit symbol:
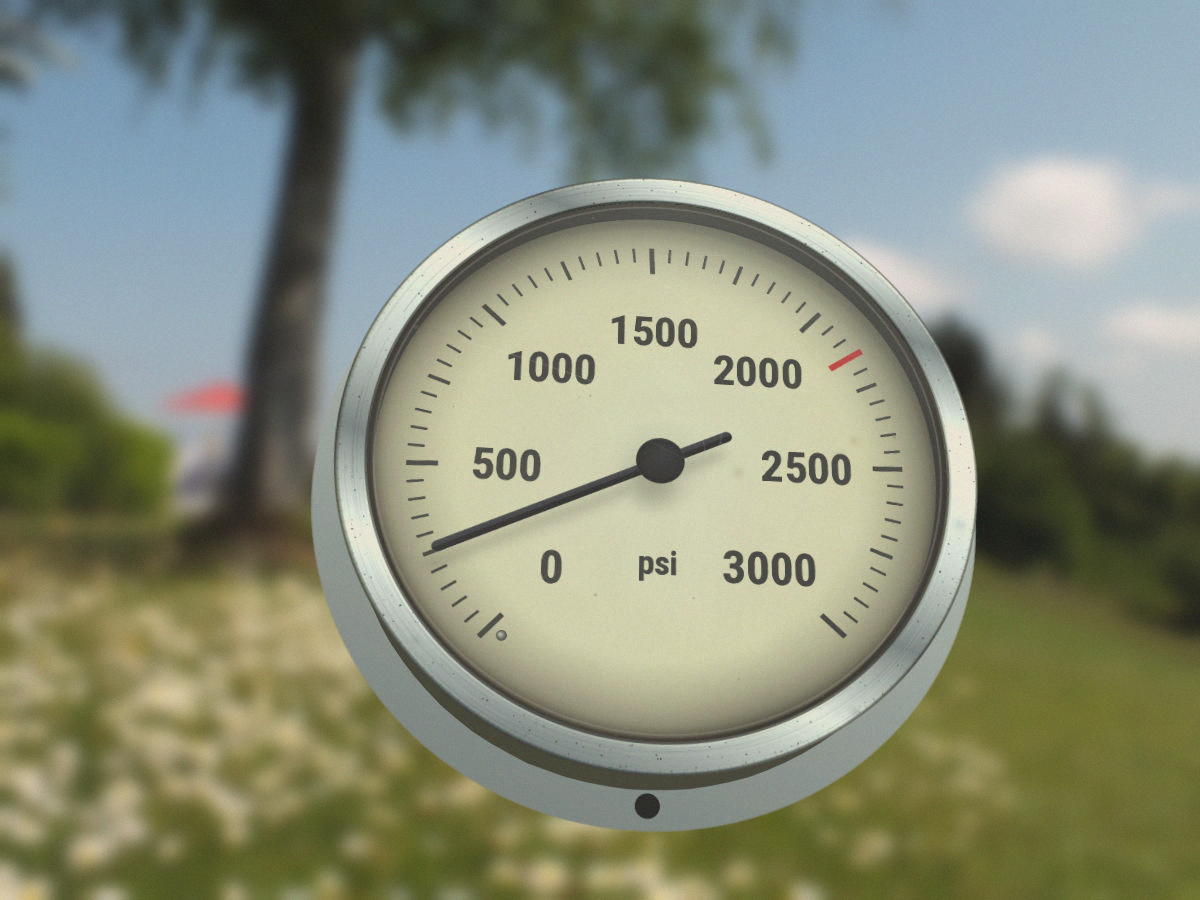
250 psi
